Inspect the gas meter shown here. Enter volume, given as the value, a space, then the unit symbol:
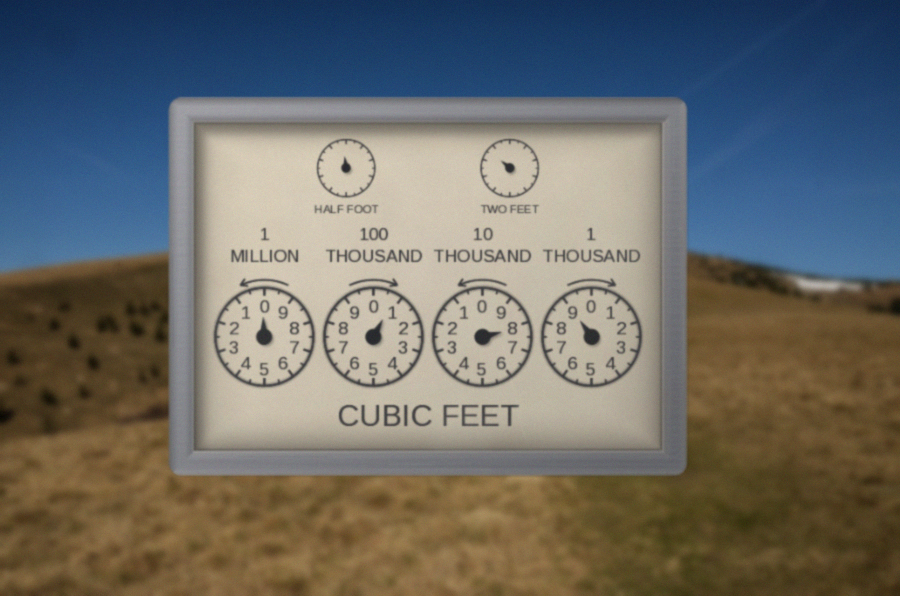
7900 ft³
